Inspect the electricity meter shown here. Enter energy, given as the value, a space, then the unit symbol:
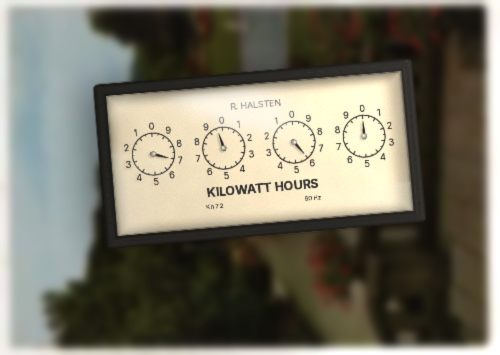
6960 kWh
